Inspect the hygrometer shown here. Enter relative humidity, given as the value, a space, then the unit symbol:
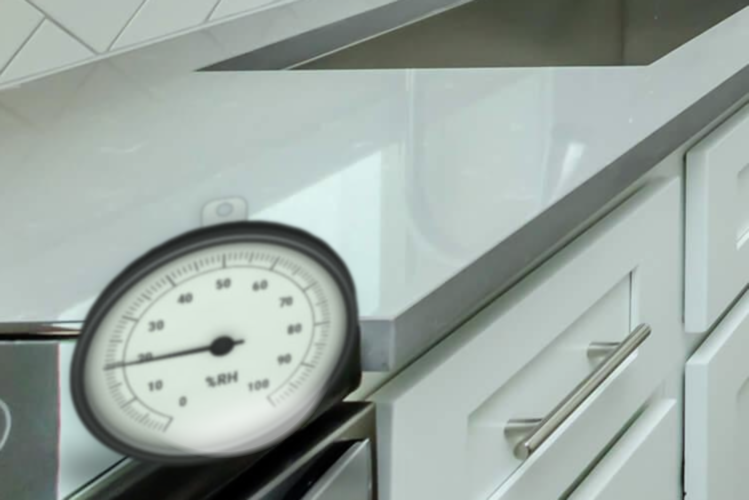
20 %
